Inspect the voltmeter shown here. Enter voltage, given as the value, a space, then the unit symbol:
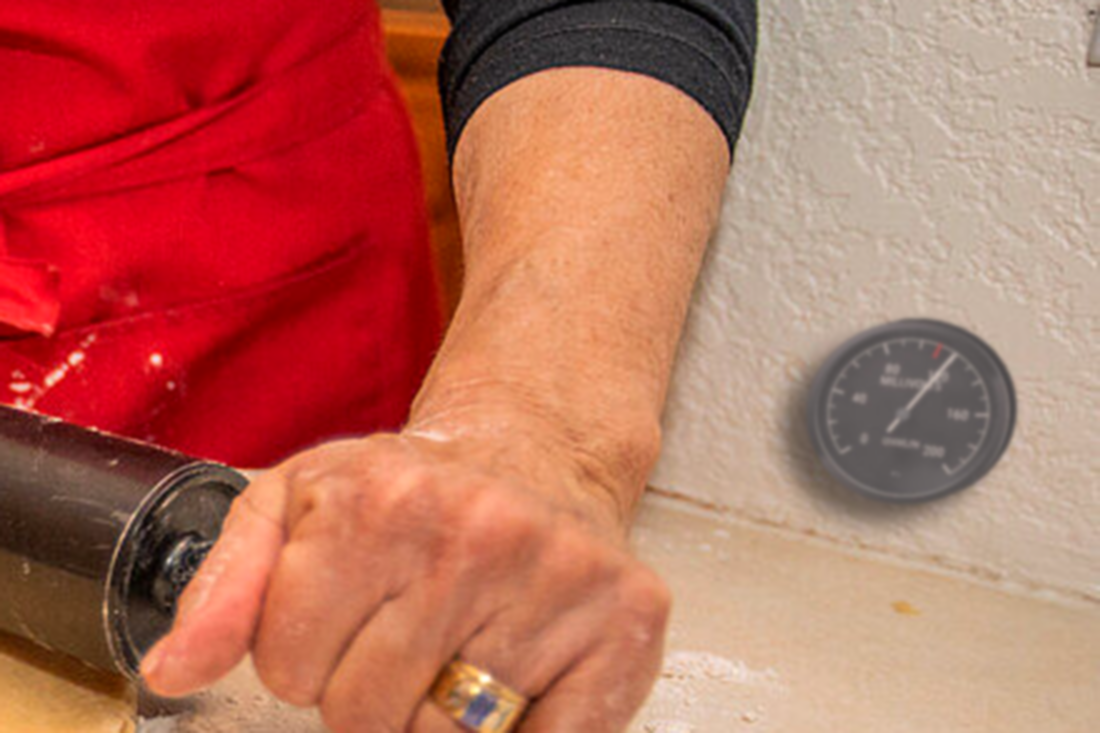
120 mV
